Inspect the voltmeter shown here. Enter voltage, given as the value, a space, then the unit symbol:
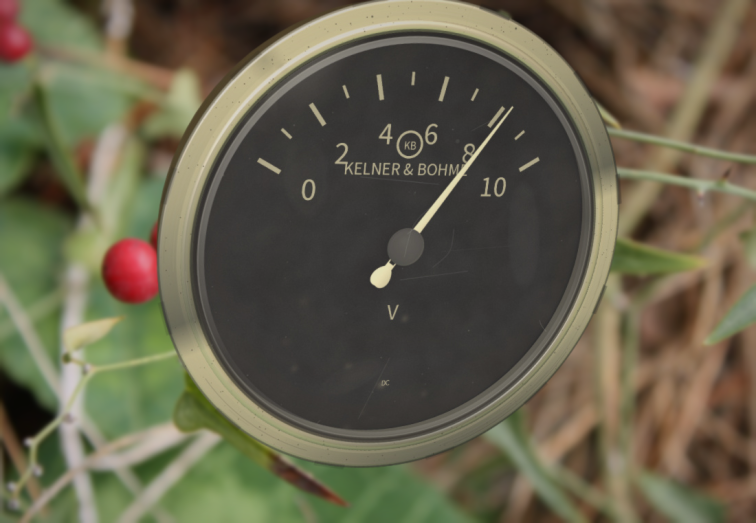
8 V
